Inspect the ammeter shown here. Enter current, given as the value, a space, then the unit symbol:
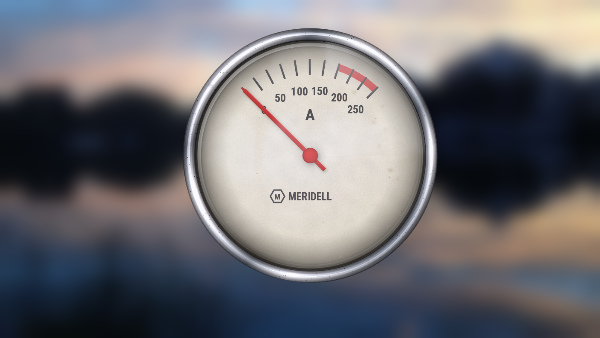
0 A
